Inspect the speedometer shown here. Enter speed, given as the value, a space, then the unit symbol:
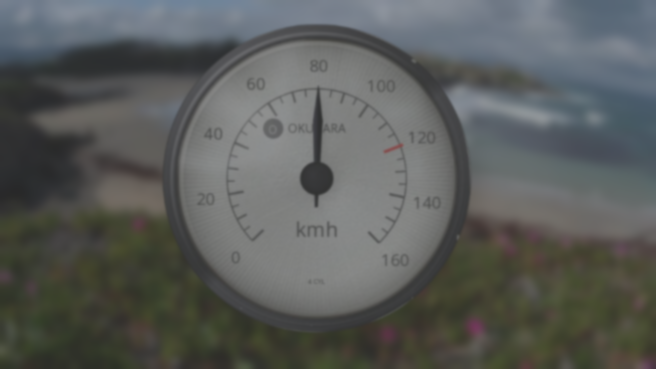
80 km/h
